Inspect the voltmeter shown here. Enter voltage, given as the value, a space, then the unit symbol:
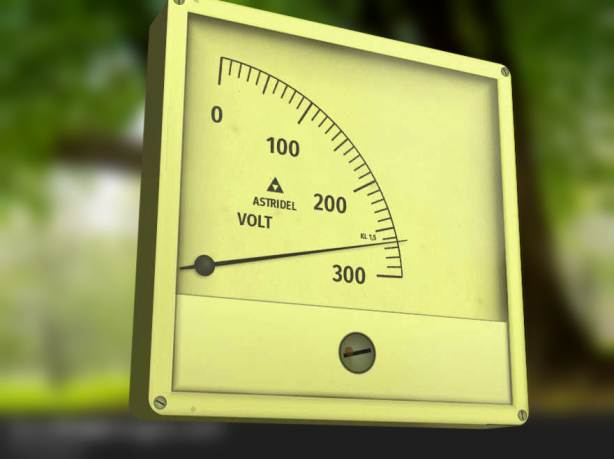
265 V
